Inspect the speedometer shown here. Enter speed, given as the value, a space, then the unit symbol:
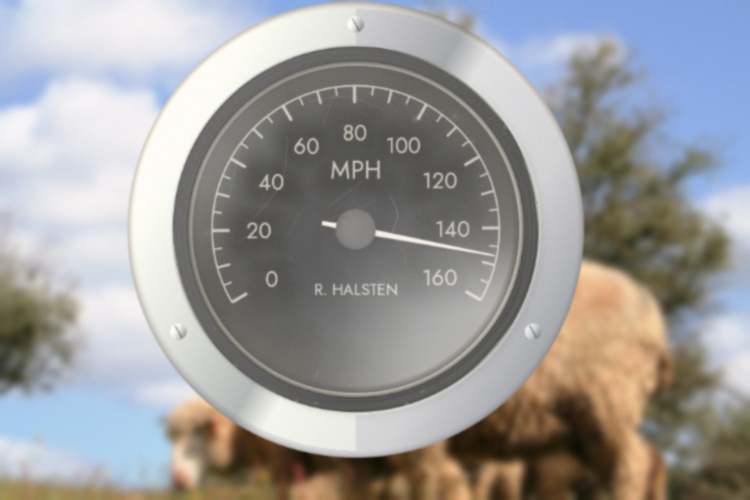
147.5 mph
